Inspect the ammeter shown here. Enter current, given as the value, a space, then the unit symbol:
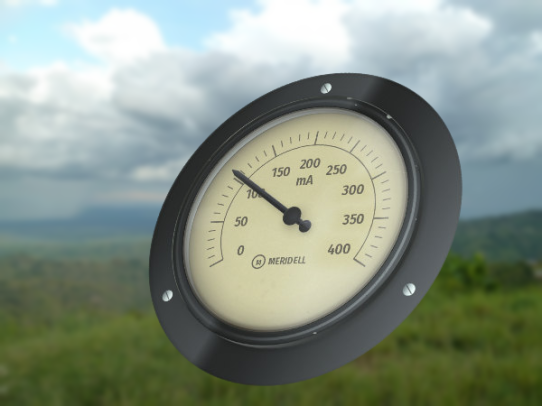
105 mA
